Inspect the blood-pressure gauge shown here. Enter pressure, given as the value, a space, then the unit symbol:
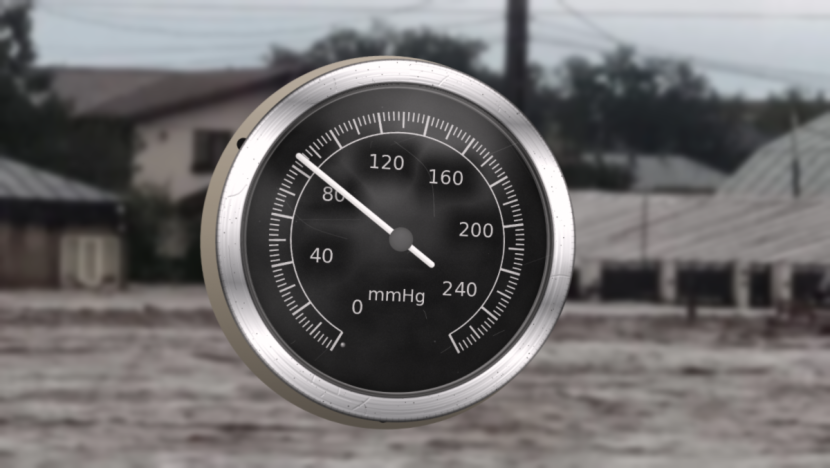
84 mmHg
